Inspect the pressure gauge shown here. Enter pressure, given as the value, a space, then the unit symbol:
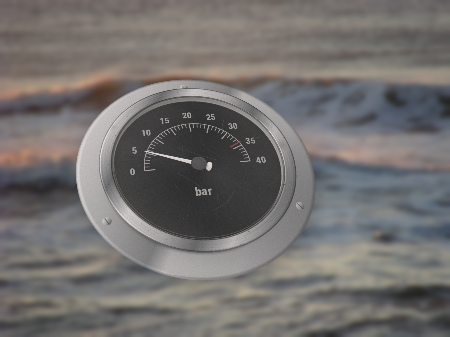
5 bar
